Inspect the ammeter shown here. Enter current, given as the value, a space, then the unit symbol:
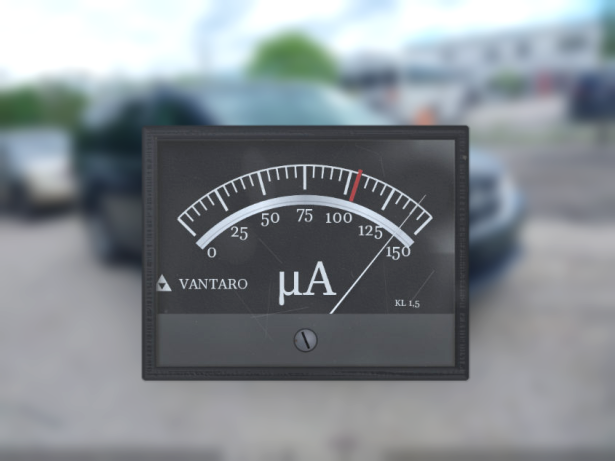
140 µA
